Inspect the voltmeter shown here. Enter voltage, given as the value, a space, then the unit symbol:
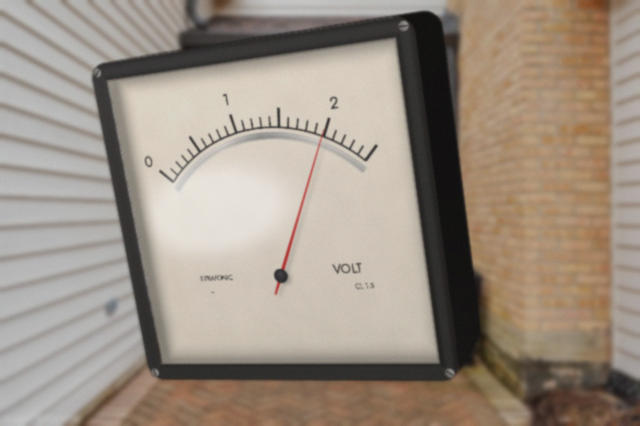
2 V
